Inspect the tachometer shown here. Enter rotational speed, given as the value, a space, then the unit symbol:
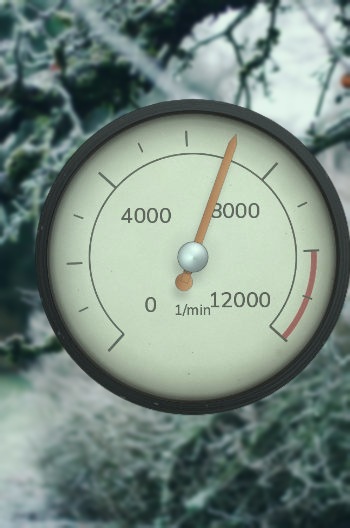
7000 rpm
